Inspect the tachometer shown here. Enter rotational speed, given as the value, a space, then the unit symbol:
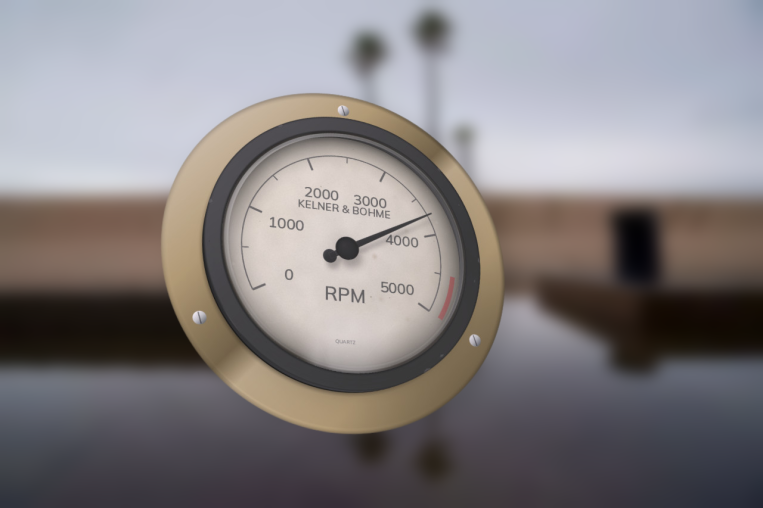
3750 rpm
